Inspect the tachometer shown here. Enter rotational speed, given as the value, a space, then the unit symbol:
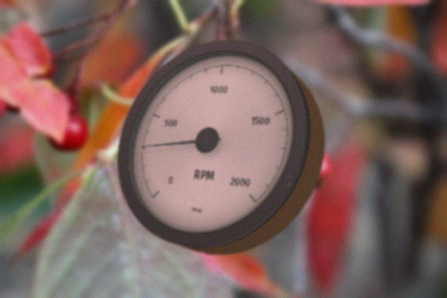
300 rpm
